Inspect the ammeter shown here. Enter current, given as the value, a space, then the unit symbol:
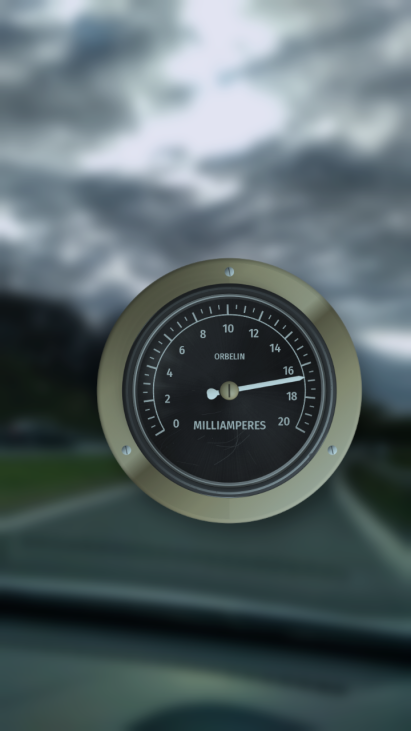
16.75 mA
